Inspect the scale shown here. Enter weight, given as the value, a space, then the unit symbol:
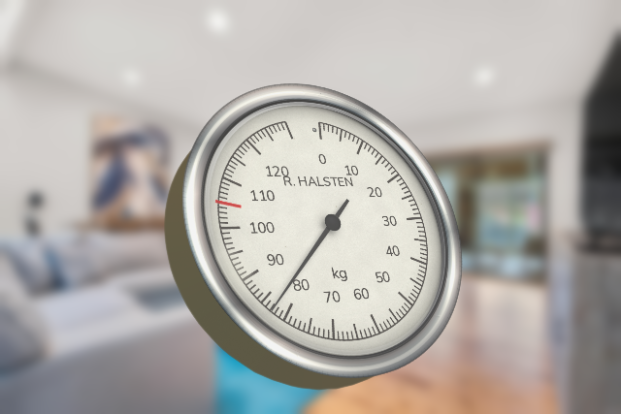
83 kg
